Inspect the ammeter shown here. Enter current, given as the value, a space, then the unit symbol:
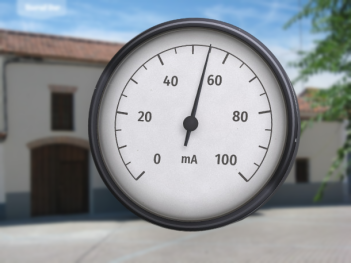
55 mA
